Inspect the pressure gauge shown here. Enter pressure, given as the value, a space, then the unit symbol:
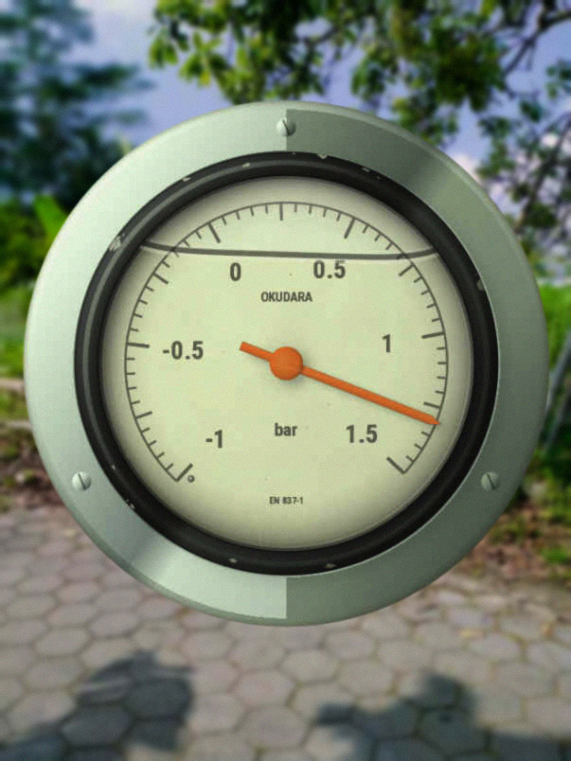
1.3 bar
